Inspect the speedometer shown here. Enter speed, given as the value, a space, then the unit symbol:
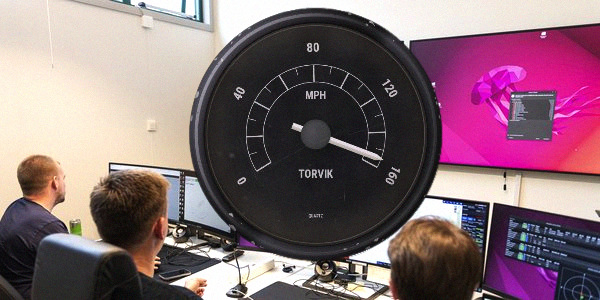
155 mph
